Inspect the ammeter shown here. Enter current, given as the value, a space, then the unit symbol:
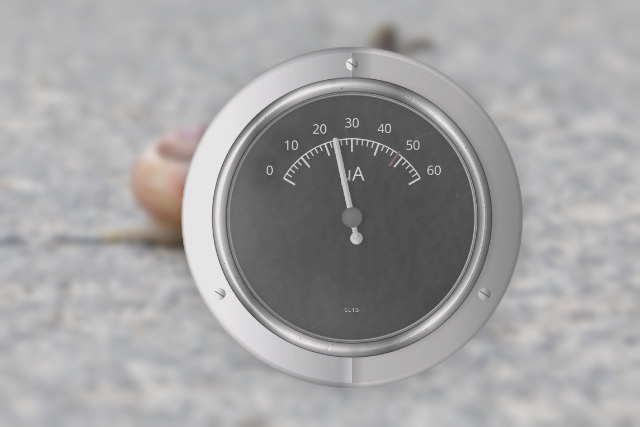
24 µA
